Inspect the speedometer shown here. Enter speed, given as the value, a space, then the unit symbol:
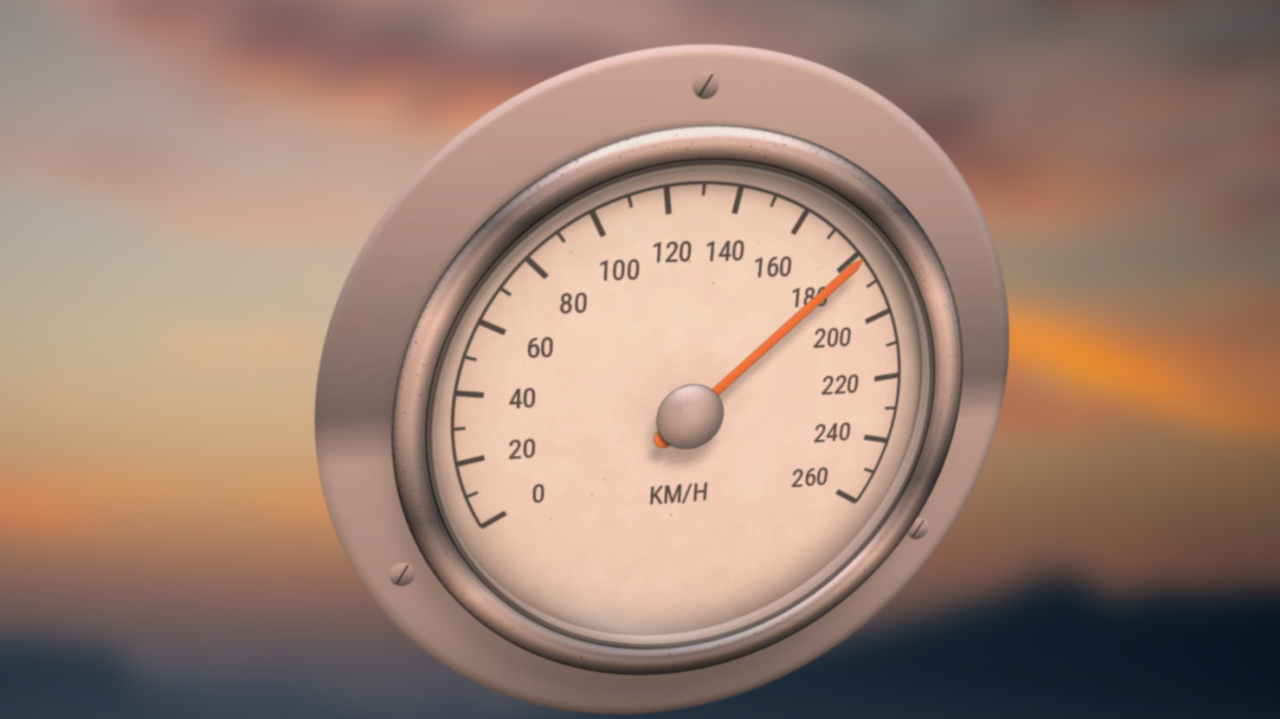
180 km/h
